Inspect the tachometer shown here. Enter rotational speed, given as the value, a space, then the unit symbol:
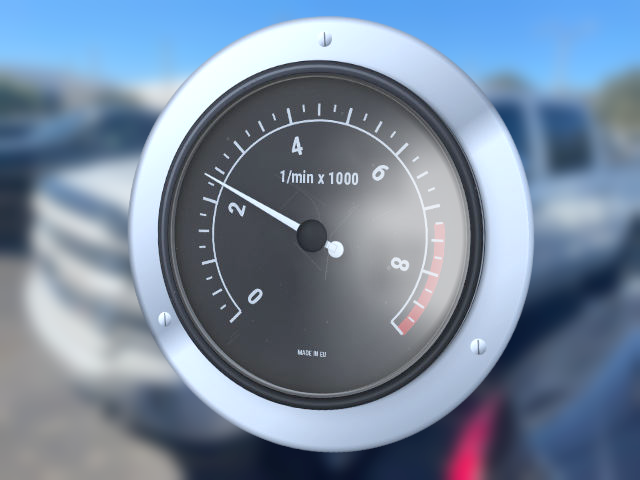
2375 rpm
